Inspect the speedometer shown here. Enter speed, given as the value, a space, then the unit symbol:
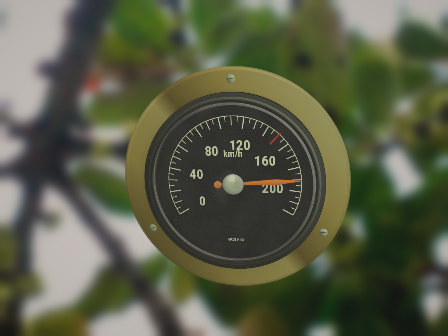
190 km/h
